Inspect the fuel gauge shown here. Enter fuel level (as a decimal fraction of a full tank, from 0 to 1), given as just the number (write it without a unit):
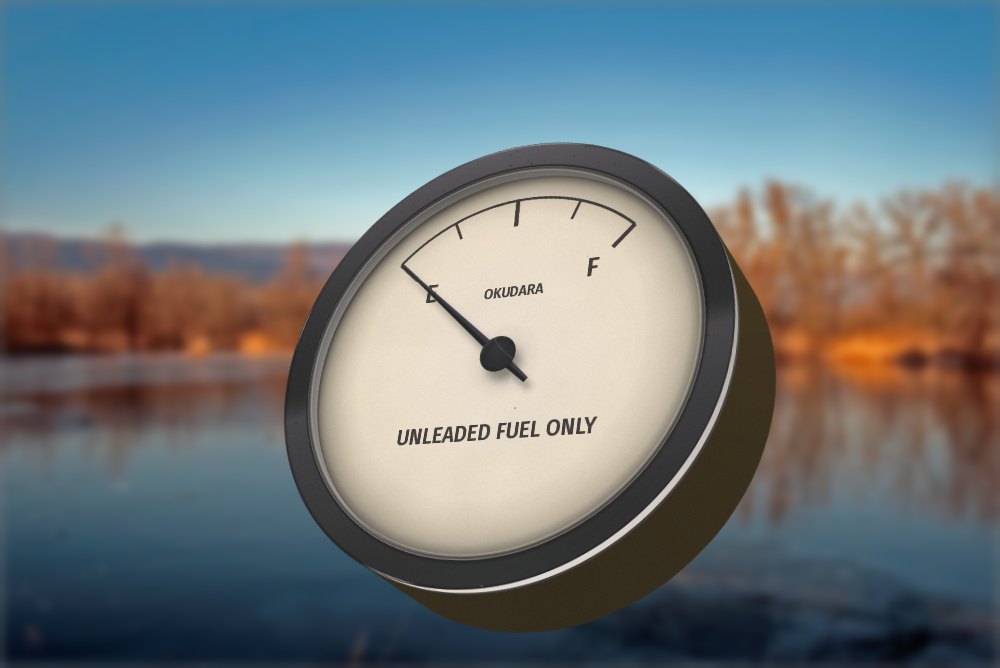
0
